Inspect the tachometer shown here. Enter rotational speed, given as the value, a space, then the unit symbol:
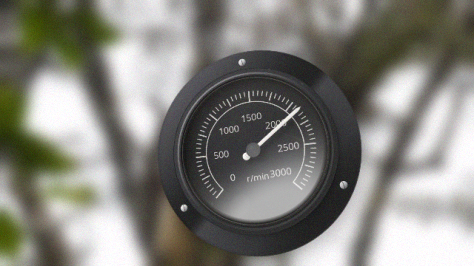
2100 rpm
